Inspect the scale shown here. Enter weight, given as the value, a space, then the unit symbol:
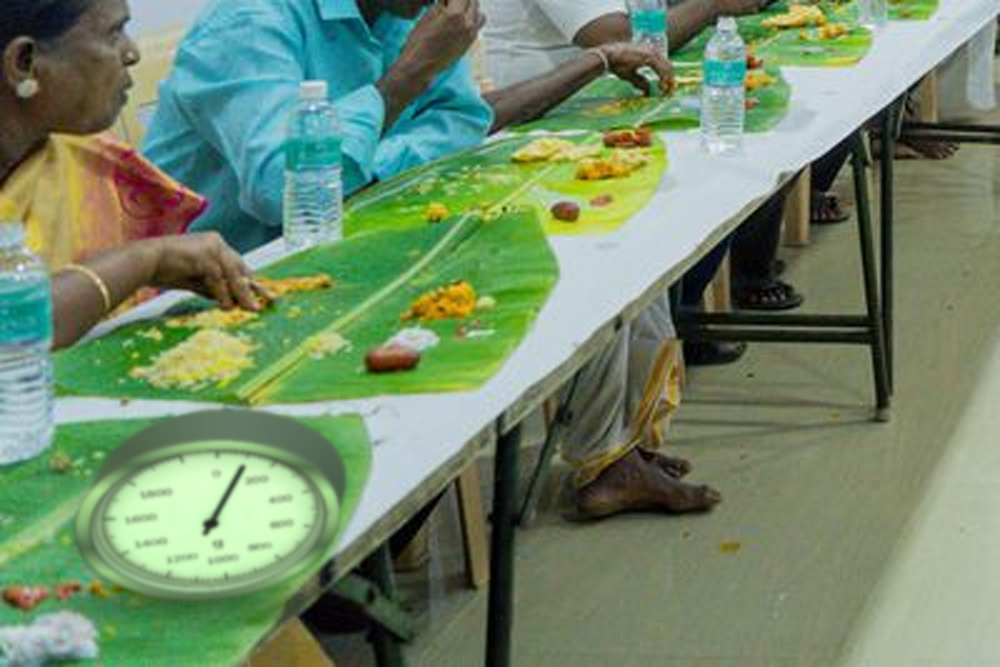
100 g
